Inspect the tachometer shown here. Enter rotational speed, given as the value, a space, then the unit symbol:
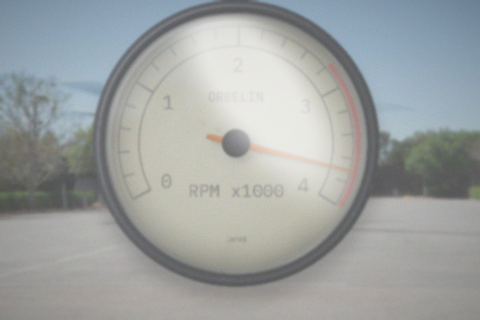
3700 rpm
